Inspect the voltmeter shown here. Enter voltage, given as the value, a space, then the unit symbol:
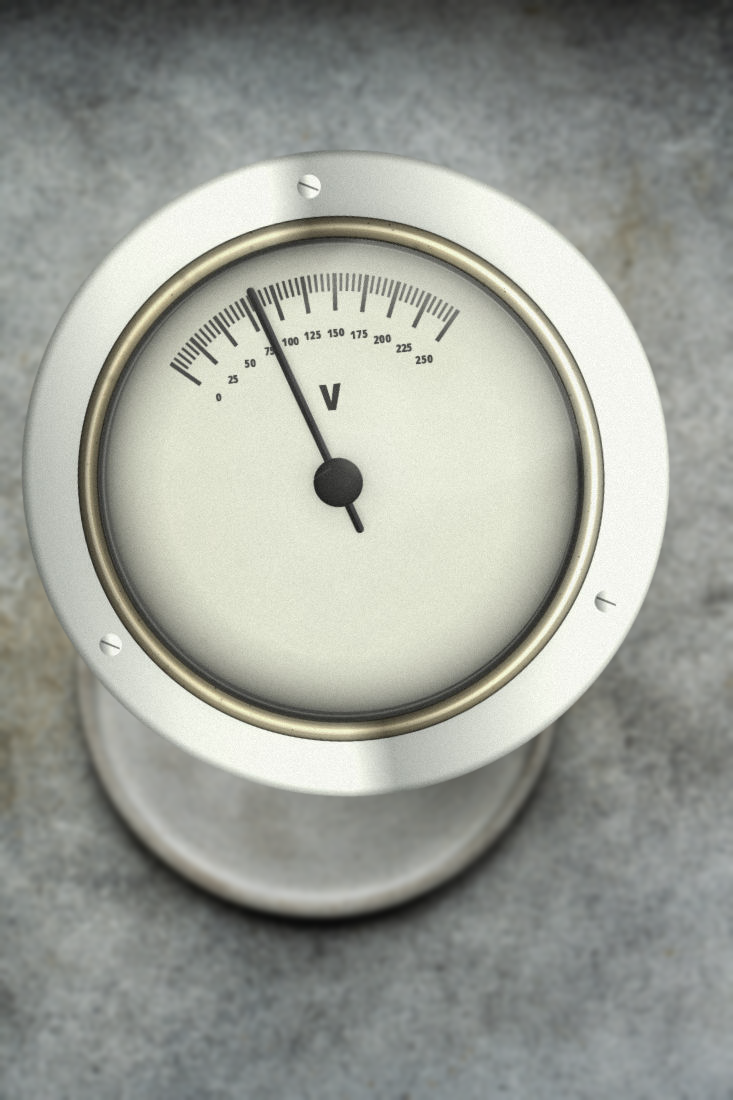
85 V
